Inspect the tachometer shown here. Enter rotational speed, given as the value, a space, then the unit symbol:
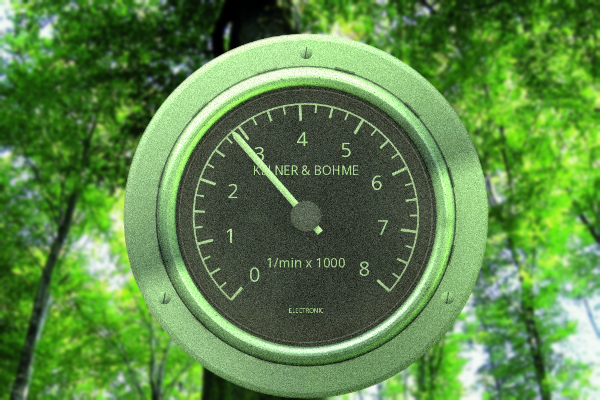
2875 rpm
